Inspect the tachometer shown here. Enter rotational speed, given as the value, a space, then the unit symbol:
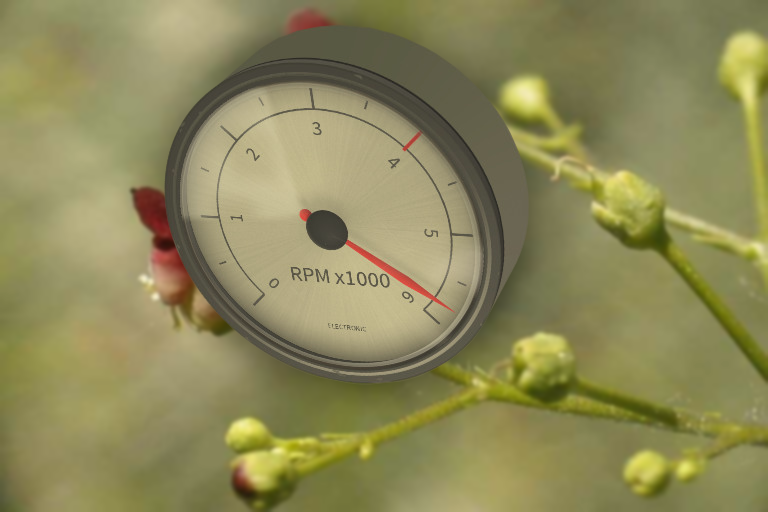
5750 rpm
